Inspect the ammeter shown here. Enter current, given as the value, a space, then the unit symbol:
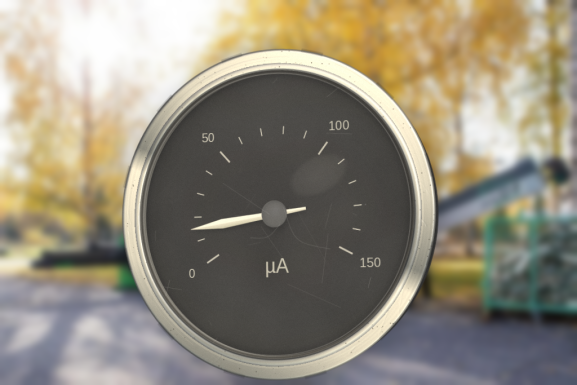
15 µA
